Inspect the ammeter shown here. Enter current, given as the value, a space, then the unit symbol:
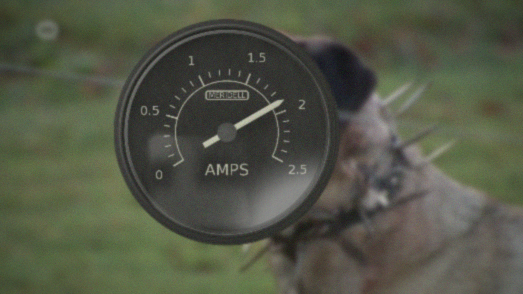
1.9 A
